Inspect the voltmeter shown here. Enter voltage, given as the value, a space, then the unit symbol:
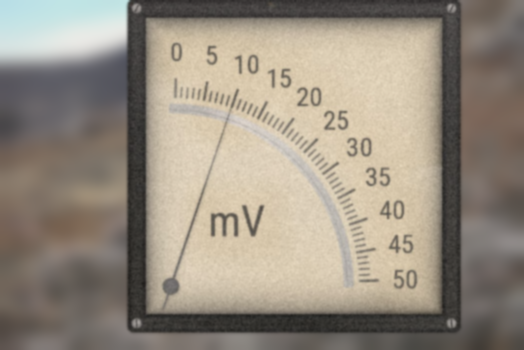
10 mV
